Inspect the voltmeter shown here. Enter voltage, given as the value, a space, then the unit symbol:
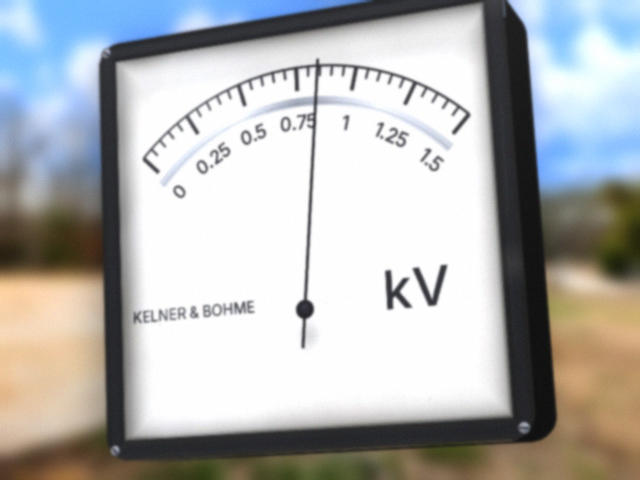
0.85 kV
